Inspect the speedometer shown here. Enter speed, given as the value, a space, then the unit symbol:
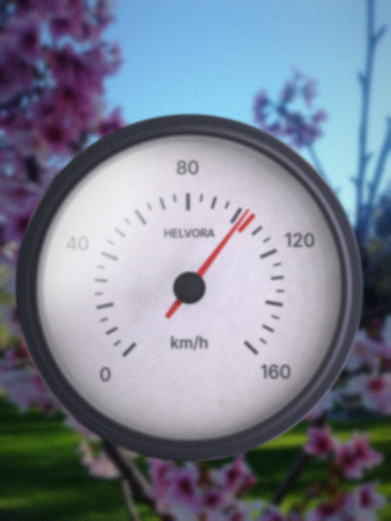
102.5 km/h
